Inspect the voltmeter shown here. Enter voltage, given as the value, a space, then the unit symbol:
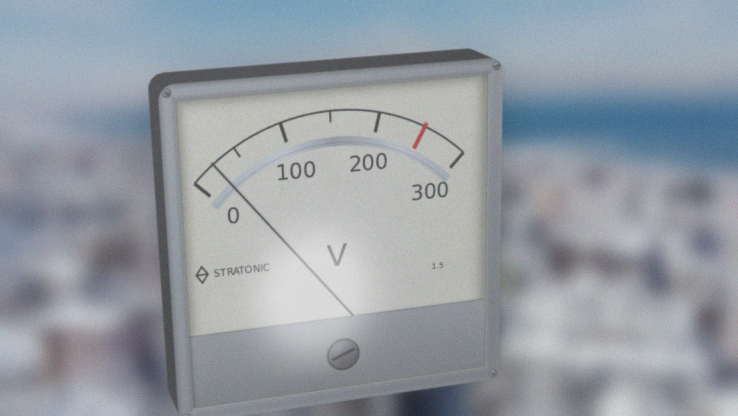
25 V
